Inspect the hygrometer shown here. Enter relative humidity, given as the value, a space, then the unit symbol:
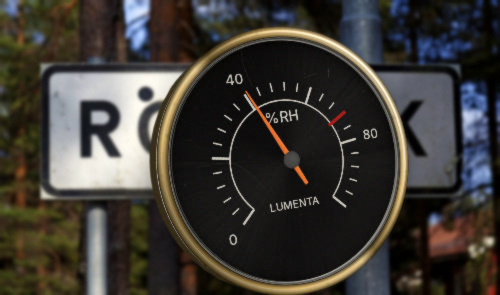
40 %
